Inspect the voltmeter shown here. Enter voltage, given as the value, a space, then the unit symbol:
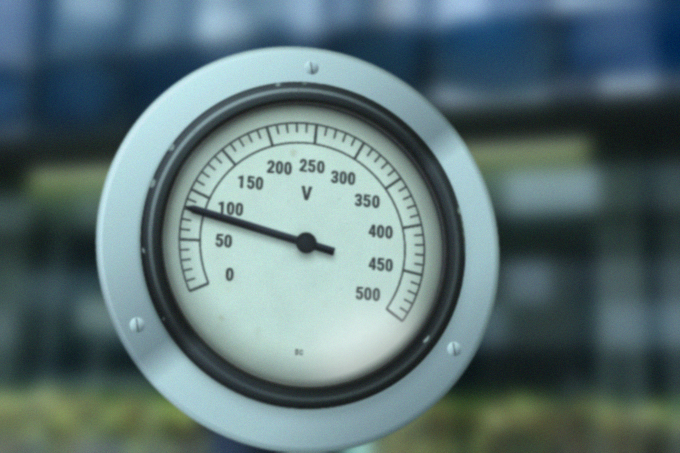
80 V
